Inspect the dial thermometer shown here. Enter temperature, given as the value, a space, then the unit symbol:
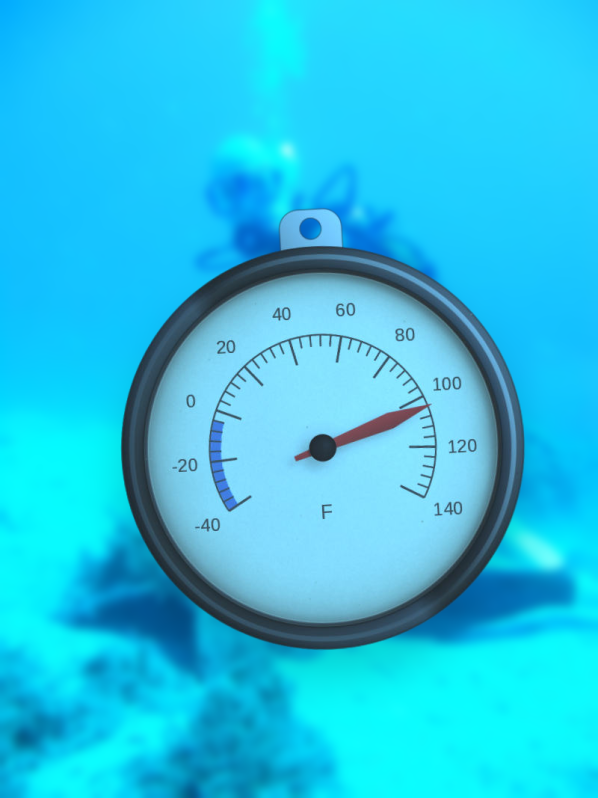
104 °F
